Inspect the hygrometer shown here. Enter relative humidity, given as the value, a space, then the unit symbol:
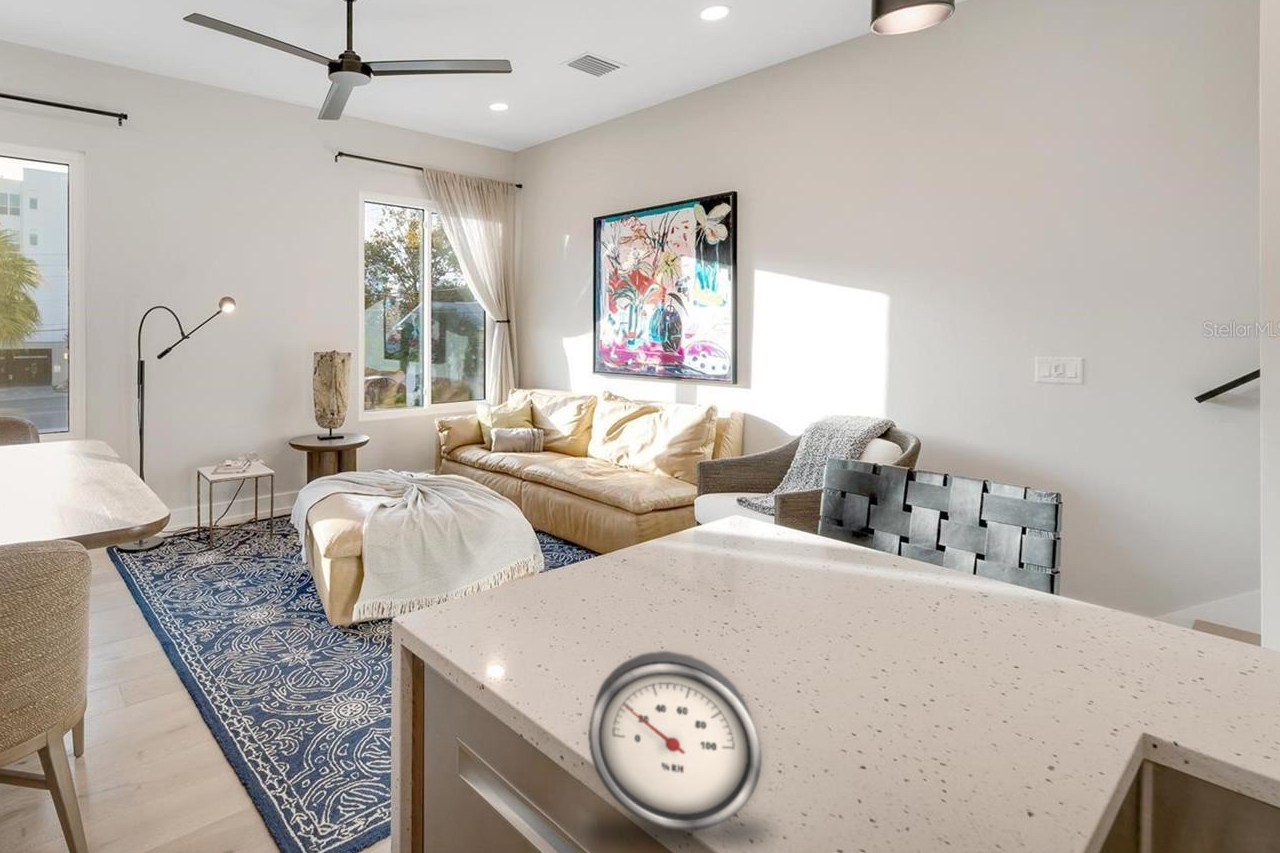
20 %
